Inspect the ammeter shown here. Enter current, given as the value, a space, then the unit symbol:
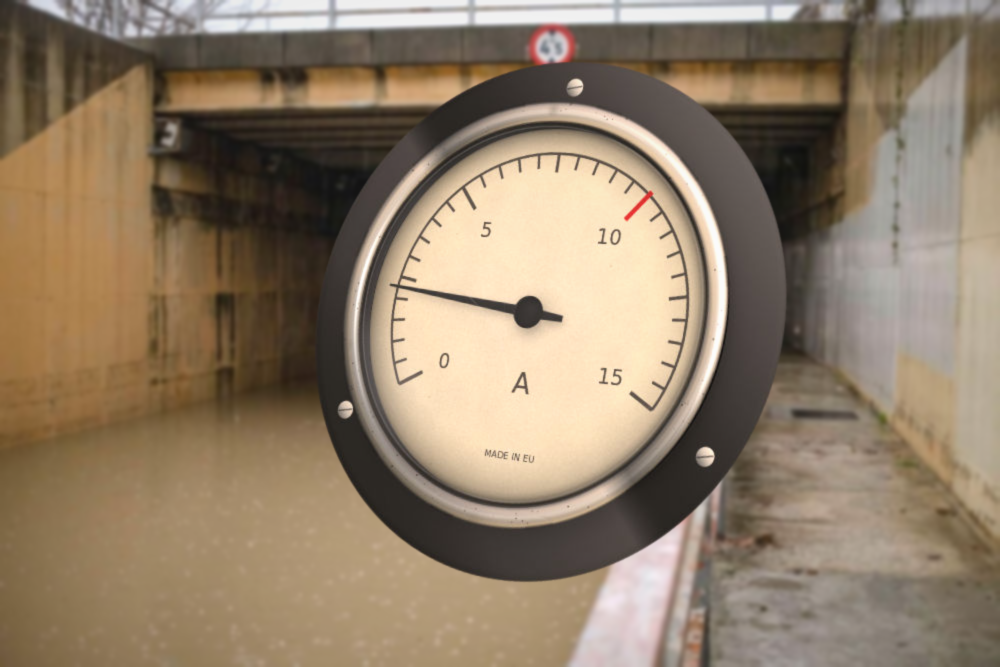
2.25 A
